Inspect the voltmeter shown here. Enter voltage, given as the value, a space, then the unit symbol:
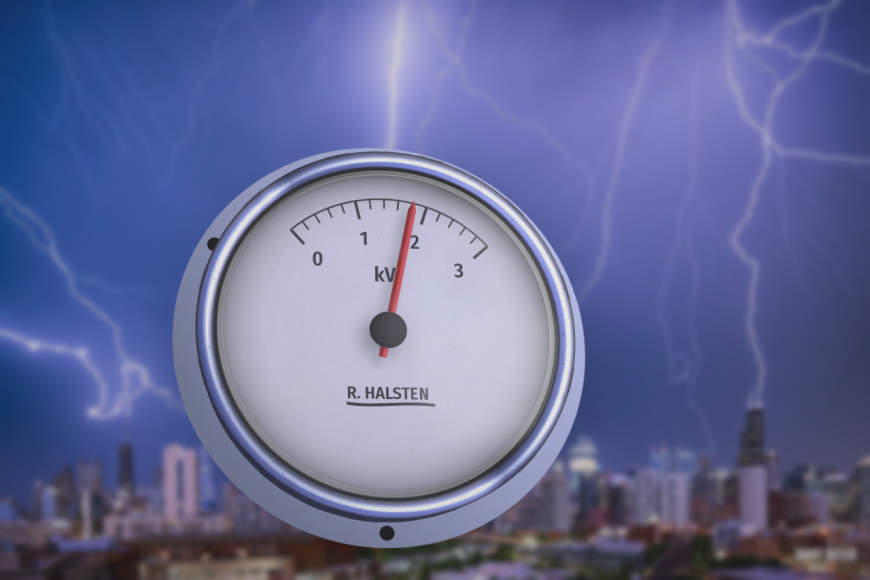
1.8 kV
